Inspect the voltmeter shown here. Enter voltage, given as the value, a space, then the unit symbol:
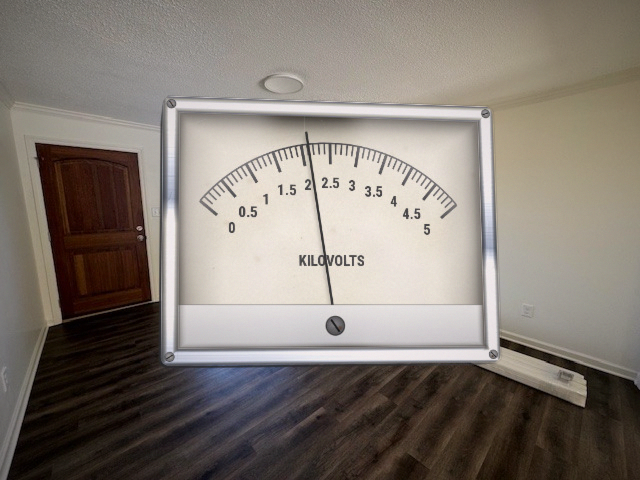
2.1 kV
